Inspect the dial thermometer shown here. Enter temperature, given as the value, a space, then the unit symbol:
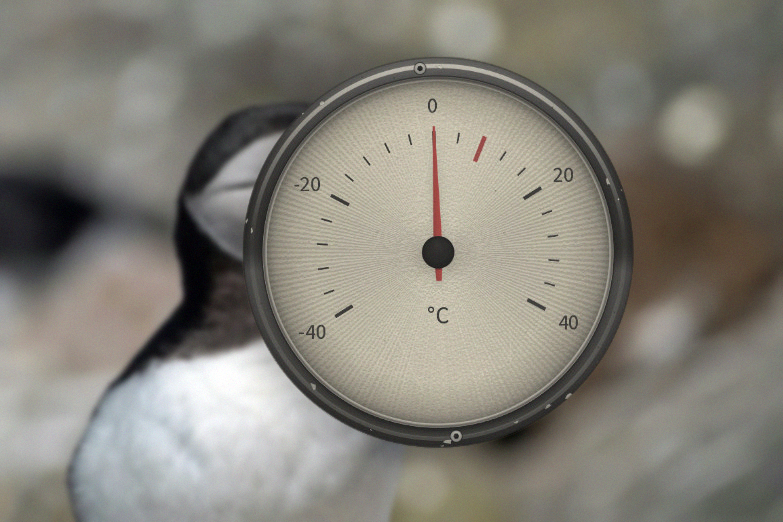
0 °C
